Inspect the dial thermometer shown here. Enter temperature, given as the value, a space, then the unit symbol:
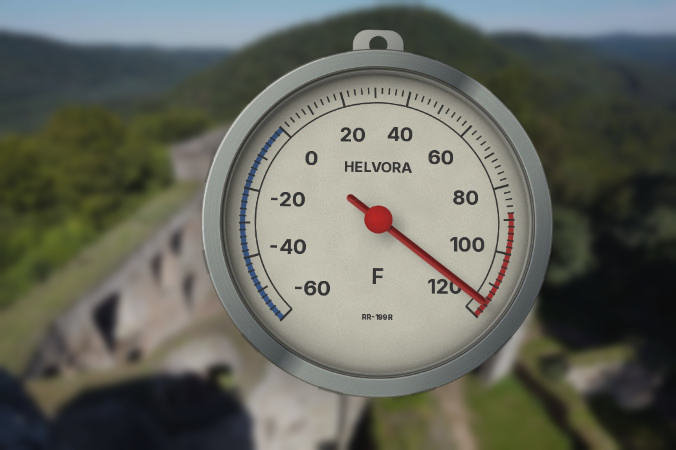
116 °F
